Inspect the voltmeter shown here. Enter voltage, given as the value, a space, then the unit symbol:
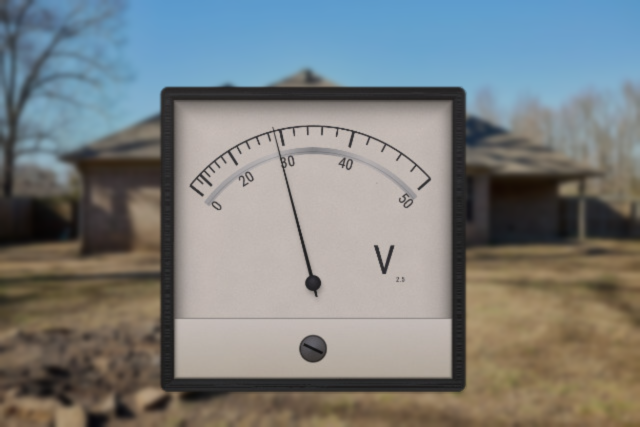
29 V
